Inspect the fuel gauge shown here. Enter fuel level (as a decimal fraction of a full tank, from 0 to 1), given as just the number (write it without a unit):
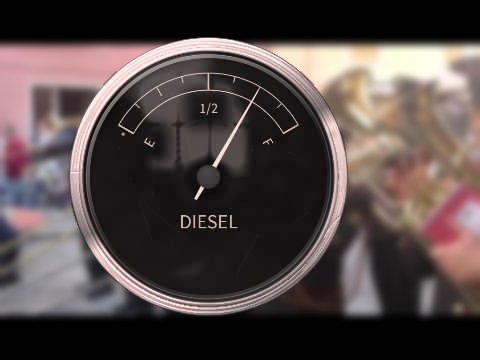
0.75
